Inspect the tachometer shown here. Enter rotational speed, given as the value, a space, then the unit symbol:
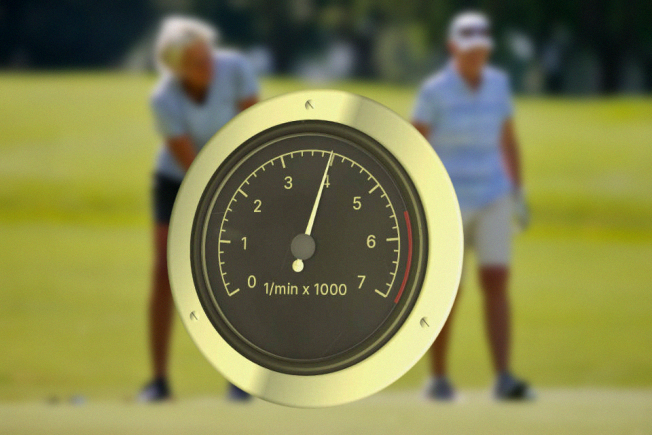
4000 rpm
